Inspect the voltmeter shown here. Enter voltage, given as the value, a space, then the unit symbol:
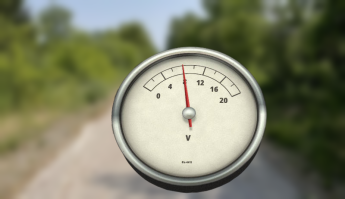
8 V
